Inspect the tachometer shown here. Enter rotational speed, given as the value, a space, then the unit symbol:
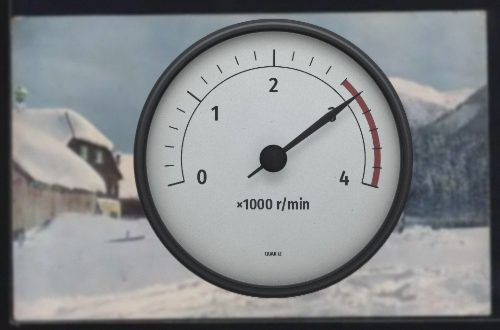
3000 rpm
